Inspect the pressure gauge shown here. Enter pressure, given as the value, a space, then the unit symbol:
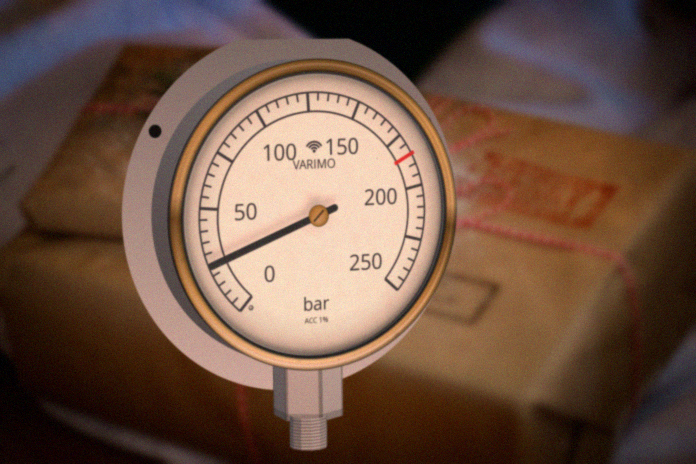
25 bar
